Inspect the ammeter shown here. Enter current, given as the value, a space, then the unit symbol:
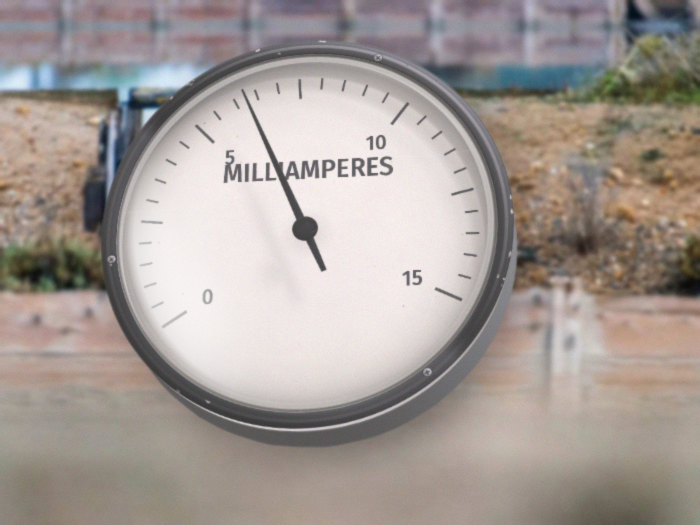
6.25 mA
